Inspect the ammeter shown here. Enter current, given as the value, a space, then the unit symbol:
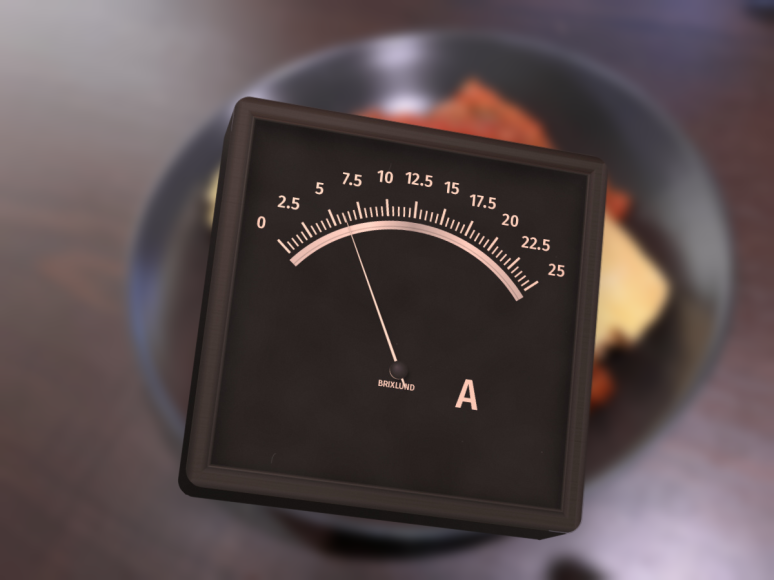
6 A
